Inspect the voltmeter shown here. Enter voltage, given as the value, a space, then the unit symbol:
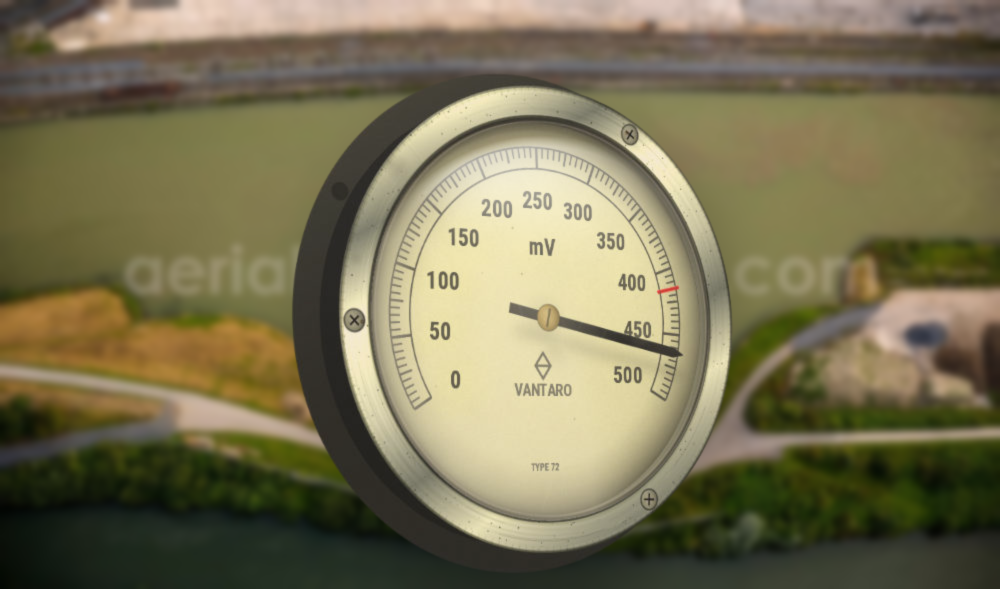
465 mV
